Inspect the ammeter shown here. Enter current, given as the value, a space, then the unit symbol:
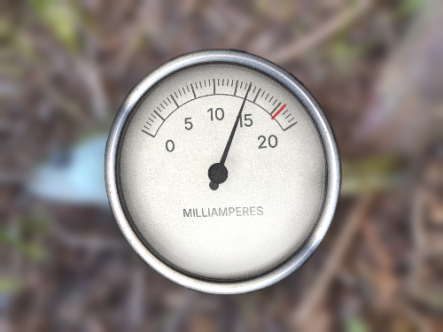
14 mA
